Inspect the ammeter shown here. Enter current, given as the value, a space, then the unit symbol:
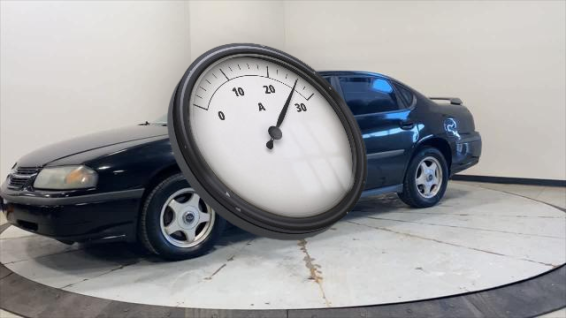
26 A
